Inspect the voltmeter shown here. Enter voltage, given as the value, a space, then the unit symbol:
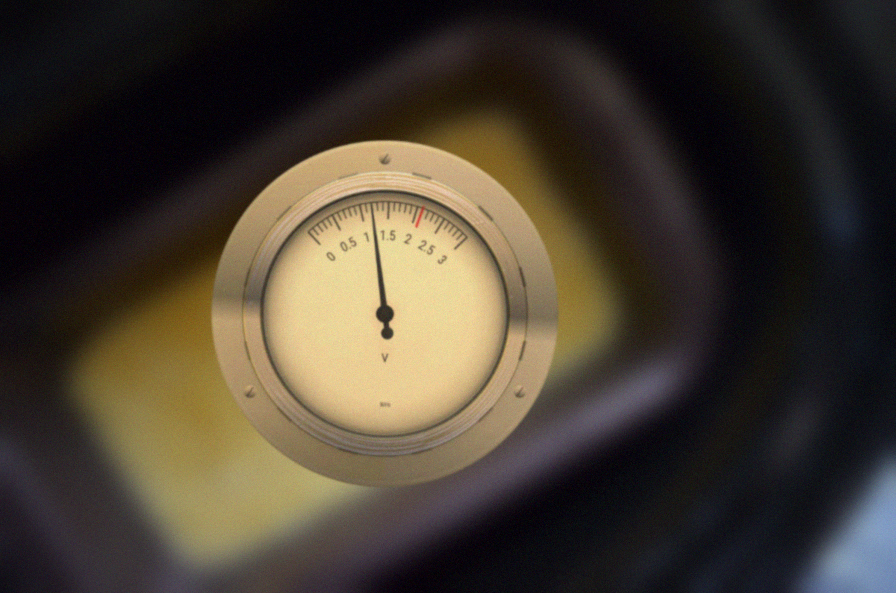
1.2 V
